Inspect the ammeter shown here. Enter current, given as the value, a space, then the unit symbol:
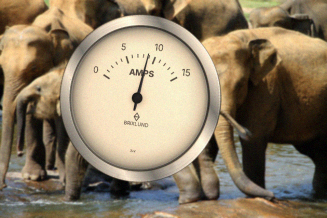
9 A
